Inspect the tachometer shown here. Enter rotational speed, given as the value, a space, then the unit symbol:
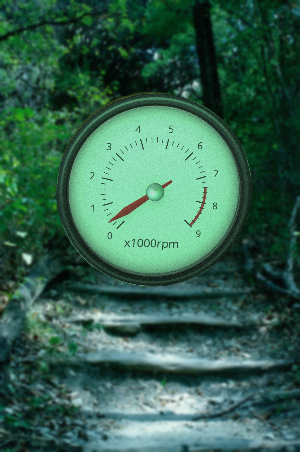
400 rpm
